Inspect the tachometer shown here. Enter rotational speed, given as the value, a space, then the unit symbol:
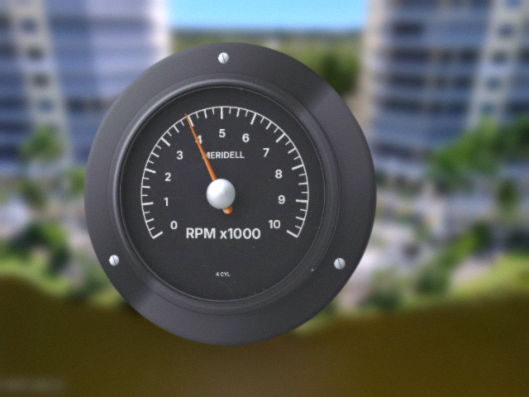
4000 rpm
